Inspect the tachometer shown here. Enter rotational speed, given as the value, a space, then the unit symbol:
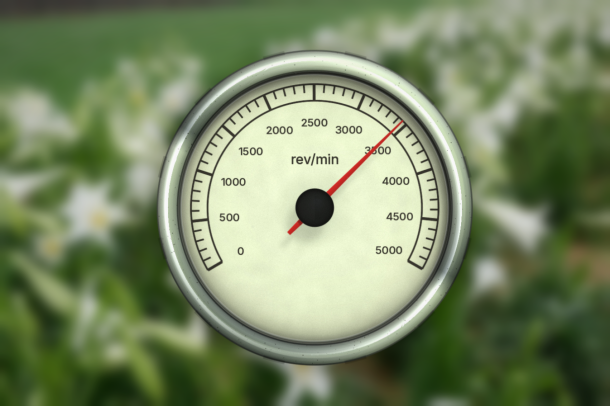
3450 rpm
